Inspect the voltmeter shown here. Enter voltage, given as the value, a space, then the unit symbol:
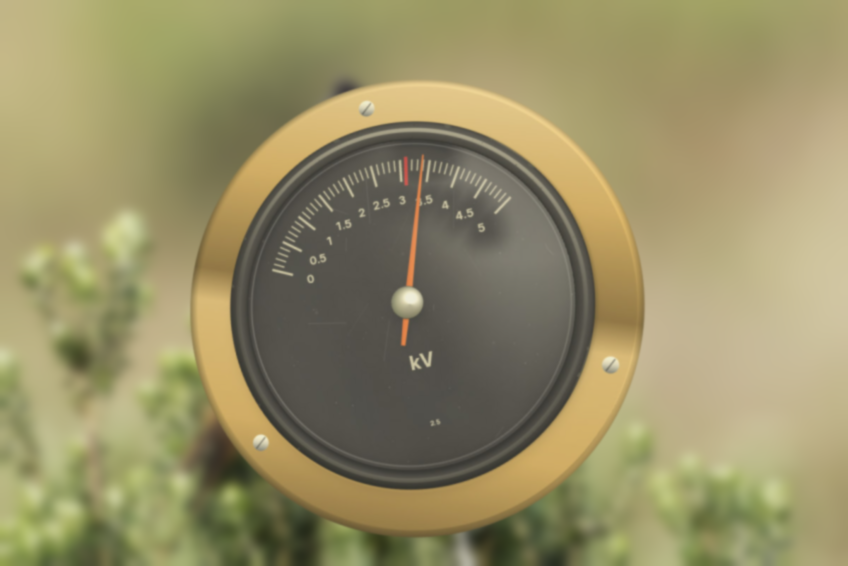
3.4 kV
